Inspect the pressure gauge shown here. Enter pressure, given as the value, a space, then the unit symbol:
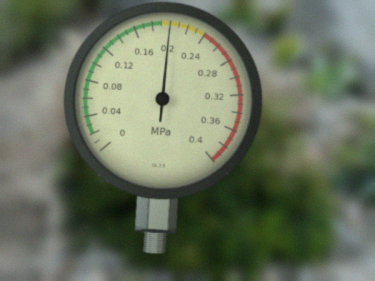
0.2 MPa
